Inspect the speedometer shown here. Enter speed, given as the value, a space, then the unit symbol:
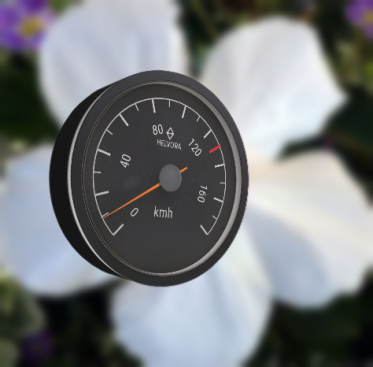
10 km/h
